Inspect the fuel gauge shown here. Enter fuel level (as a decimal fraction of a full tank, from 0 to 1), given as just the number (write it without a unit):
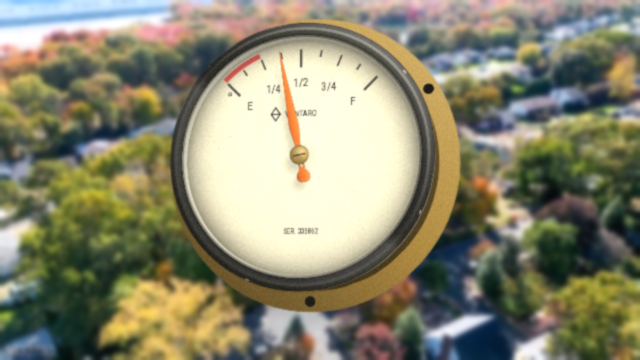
0.375
